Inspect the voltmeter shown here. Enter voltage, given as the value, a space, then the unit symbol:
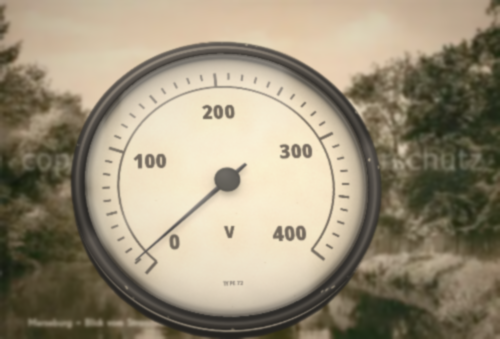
10 V
